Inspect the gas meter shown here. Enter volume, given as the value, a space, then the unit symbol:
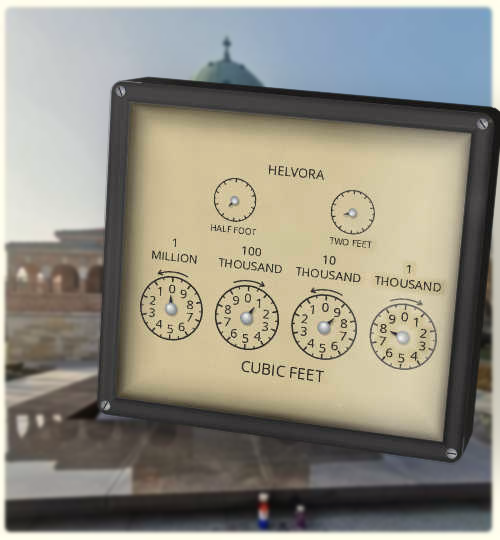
8800 ft³
